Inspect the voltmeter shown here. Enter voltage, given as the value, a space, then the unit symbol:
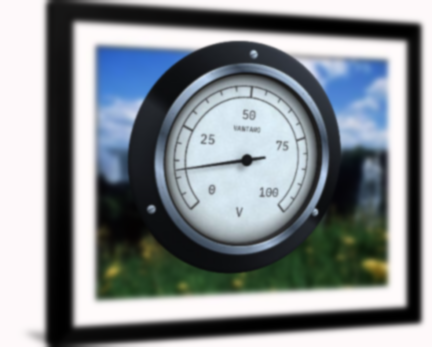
12.5 V
